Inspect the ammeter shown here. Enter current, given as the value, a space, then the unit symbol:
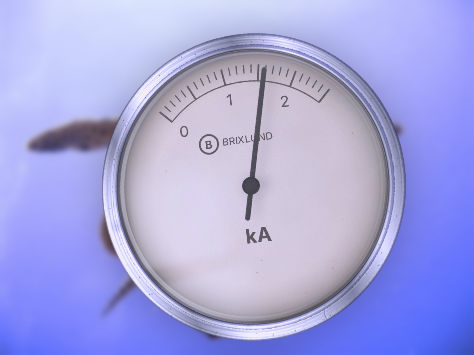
1.6 kA
